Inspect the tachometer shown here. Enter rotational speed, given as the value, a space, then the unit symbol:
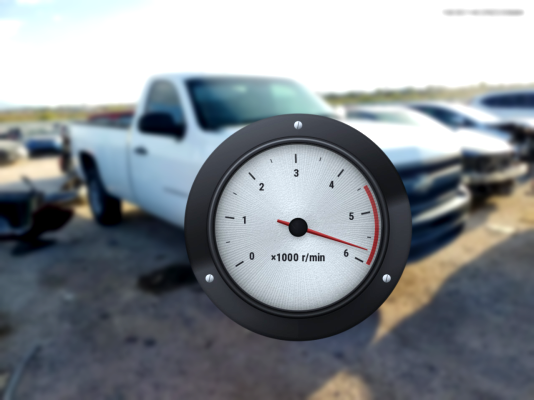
5750 rpm
